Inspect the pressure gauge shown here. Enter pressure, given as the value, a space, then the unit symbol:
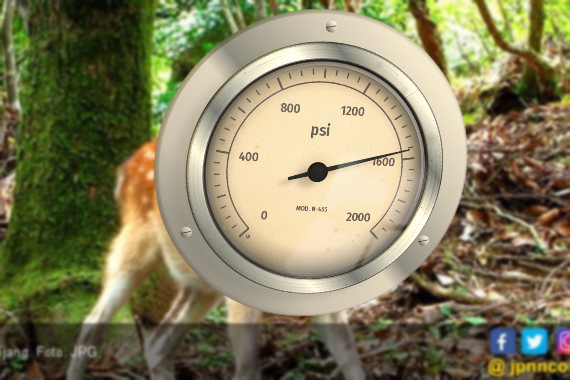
1550 psi
